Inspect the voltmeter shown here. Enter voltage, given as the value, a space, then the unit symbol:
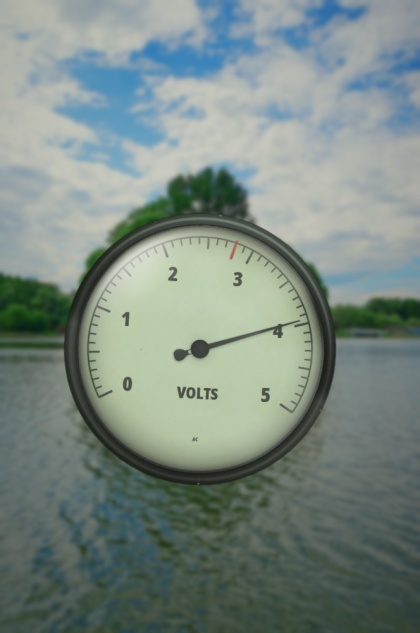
3.95 V
